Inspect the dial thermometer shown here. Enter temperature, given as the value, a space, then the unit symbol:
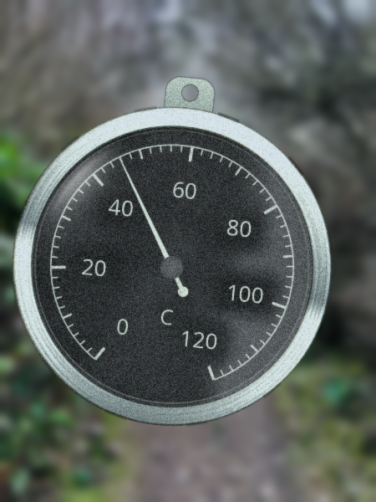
46 °C
